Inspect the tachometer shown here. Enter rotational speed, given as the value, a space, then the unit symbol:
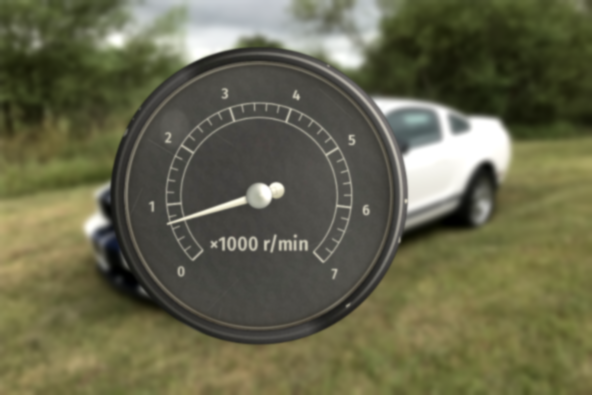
700 rpm
